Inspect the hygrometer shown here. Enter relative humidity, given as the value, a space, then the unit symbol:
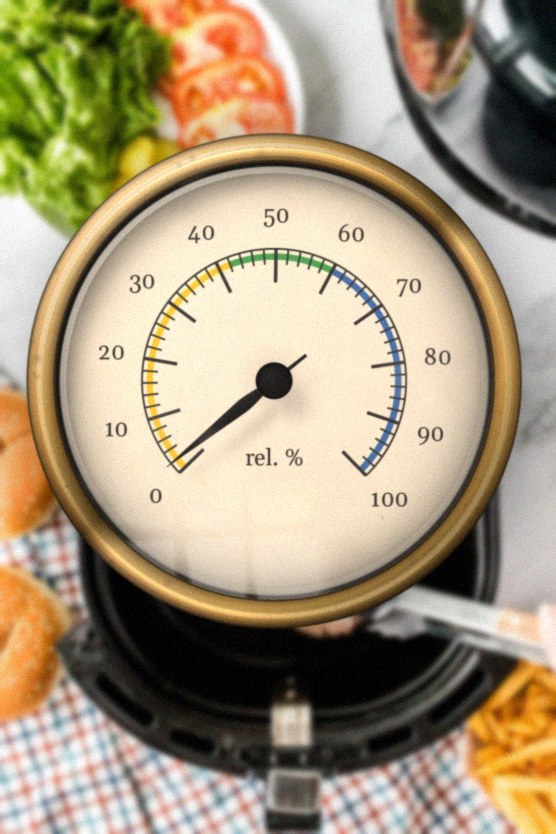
2 %
